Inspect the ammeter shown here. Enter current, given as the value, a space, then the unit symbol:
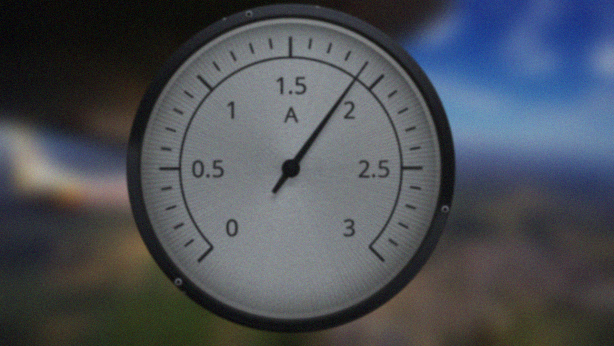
1.9 A
